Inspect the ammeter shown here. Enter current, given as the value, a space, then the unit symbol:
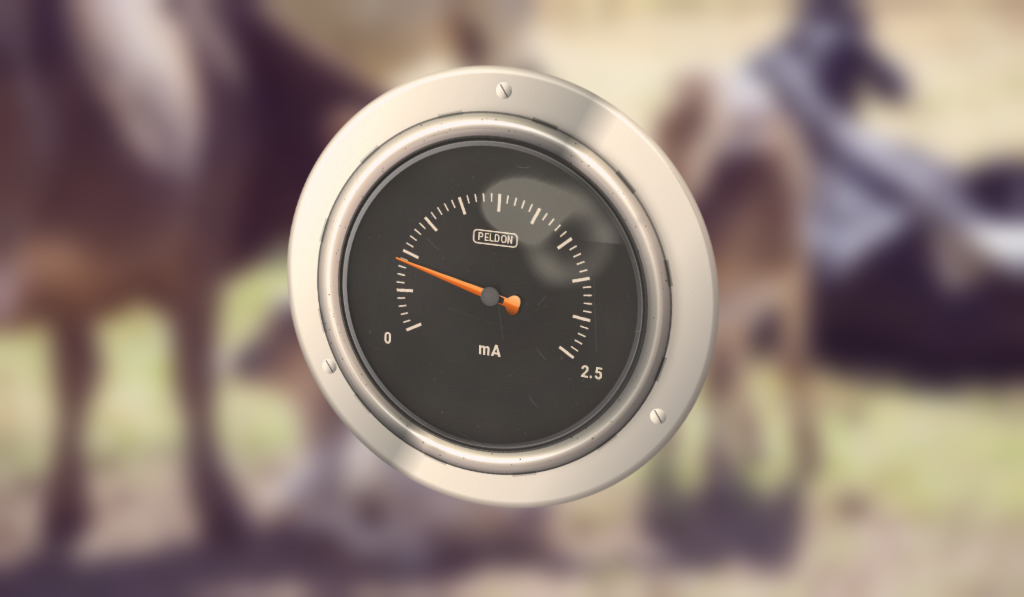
0.45 mA
